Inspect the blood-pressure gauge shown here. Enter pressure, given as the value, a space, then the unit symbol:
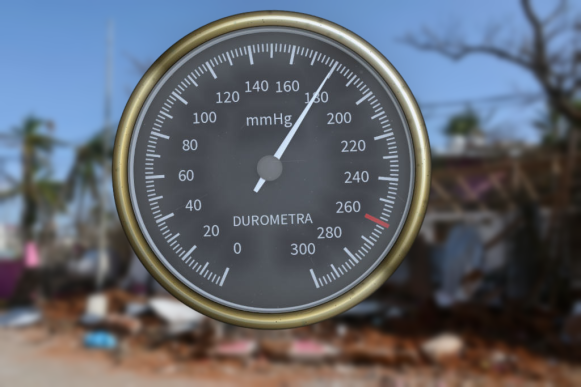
180 mmHg
